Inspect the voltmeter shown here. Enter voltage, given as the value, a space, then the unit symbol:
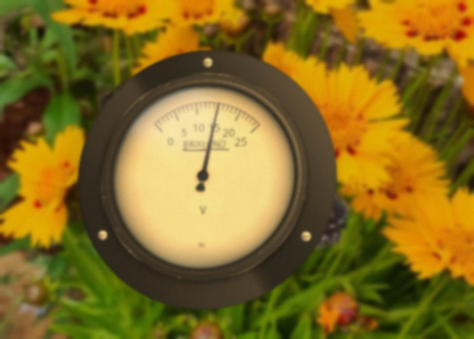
15 V
